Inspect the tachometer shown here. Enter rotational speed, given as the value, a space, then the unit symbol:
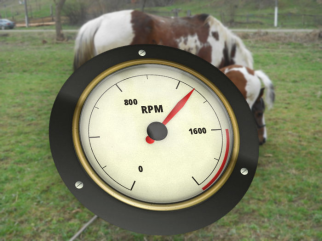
1300 rpm
